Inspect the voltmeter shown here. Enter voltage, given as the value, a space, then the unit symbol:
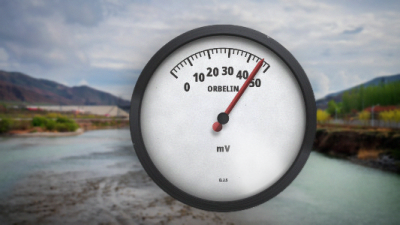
46 mV
